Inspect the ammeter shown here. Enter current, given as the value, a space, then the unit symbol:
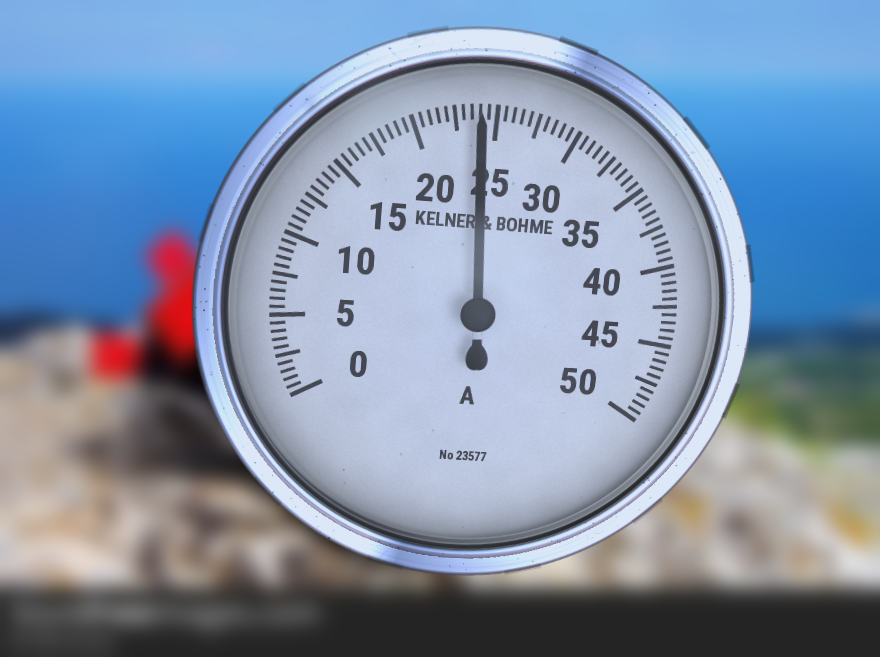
24 A
